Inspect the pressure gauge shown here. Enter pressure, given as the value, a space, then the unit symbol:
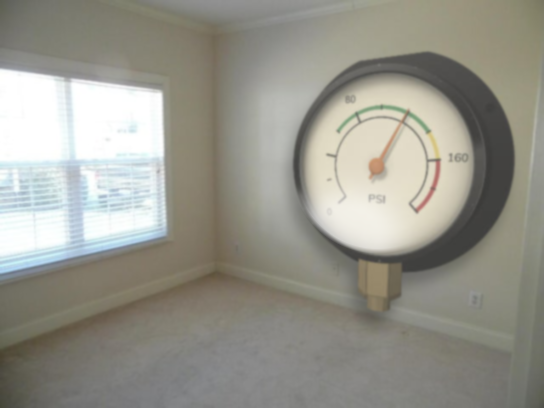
120 psi
